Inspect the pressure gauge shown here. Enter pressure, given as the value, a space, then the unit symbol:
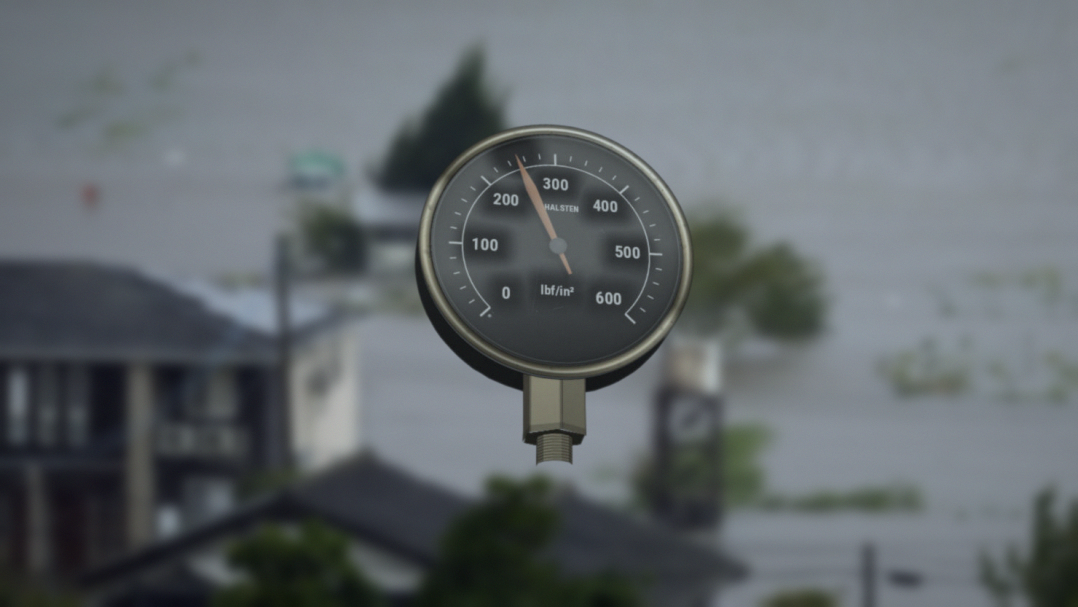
250 psi
